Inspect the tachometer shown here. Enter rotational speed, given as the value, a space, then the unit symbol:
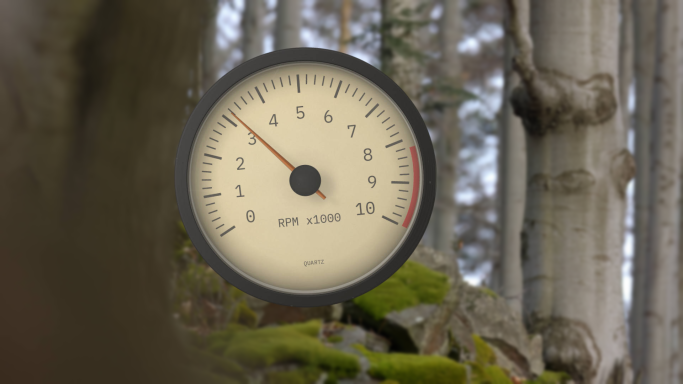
3200 rpm
